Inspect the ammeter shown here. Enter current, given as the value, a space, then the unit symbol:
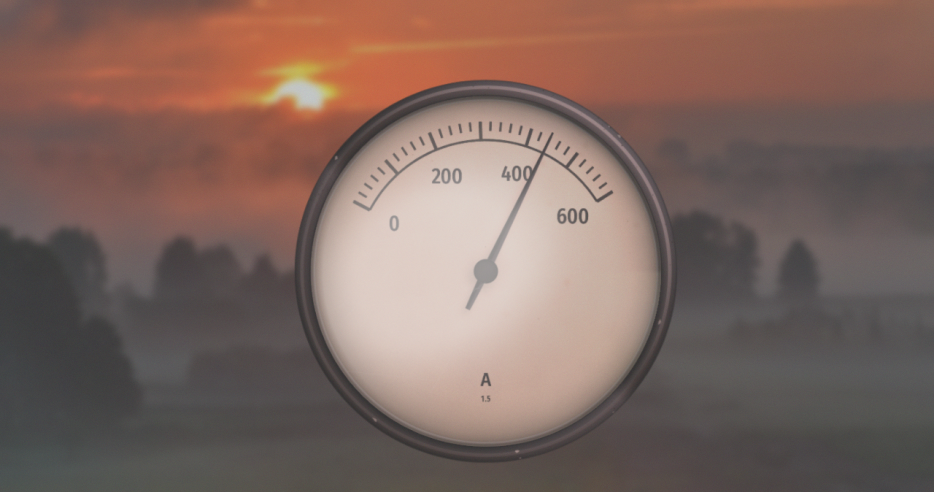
440 A
